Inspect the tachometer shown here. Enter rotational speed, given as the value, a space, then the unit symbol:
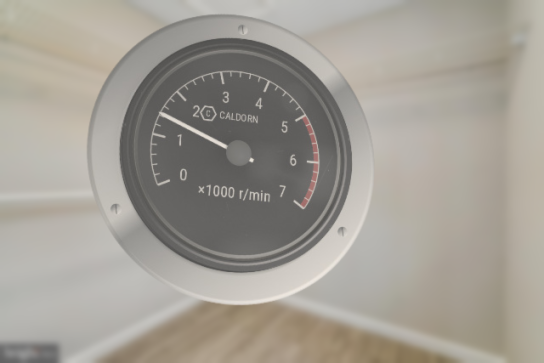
1400 rpm
